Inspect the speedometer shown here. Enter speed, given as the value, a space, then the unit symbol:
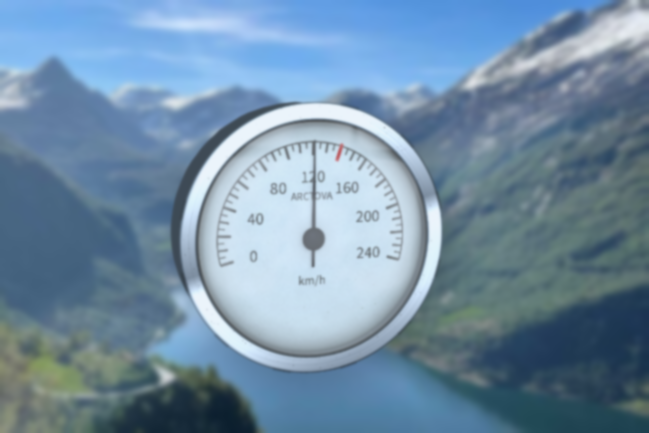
120 km/h
